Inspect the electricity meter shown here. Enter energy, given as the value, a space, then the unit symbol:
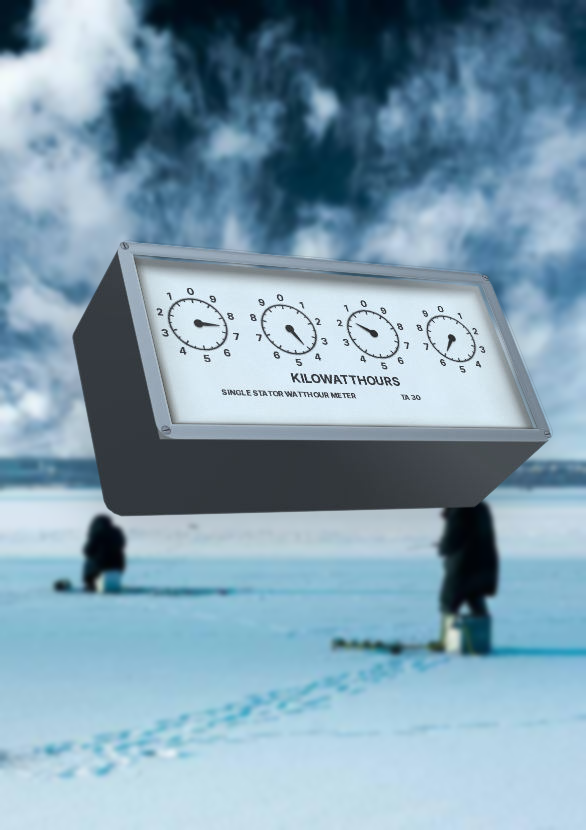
7416 kWh
